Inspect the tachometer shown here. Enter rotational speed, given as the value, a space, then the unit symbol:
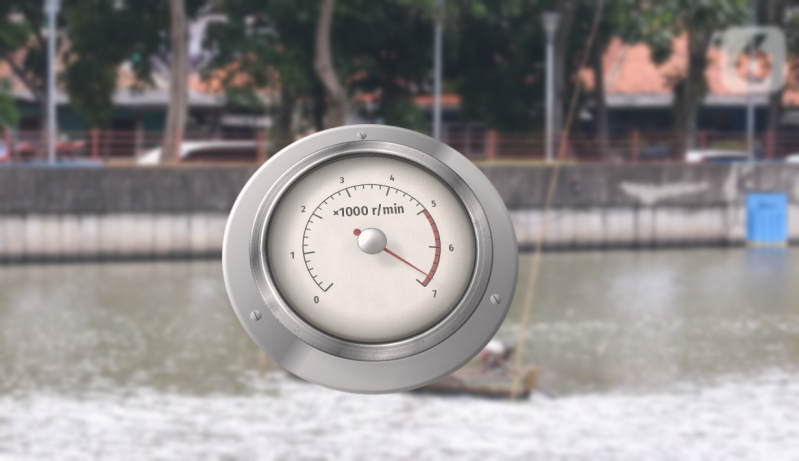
6800 rpm
